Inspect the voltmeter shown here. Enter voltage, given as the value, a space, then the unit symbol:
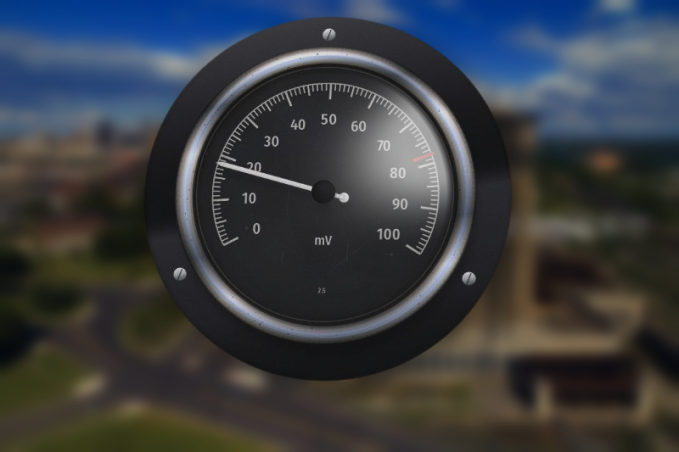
18 mV
